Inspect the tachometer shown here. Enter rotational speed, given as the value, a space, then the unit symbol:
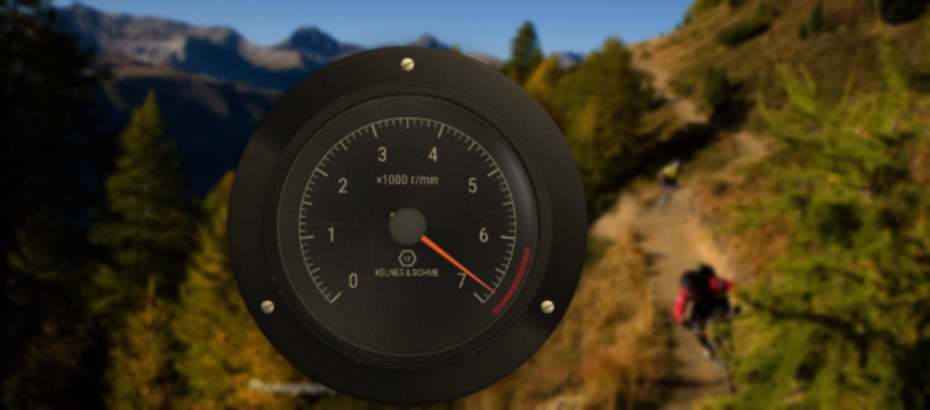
6800 rpm
